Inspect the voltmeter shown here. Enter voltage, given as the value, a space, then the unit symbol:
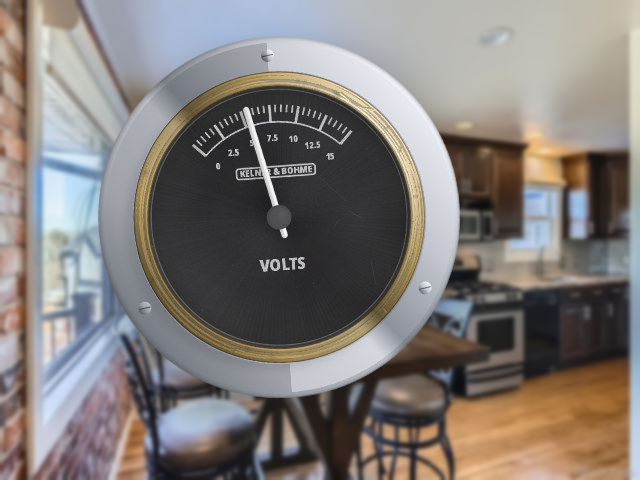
5.5 V
